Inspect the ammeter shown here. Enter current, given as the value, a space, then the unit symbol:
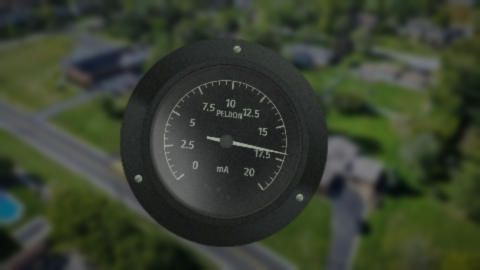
17 mA
